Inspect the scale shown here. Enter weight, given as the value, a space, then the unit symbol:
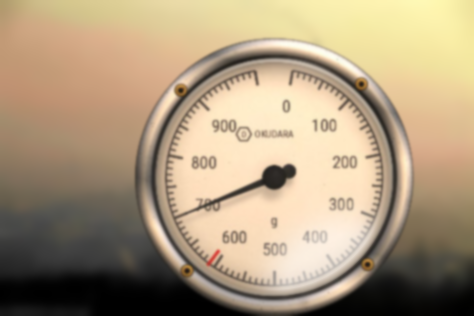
700 g
